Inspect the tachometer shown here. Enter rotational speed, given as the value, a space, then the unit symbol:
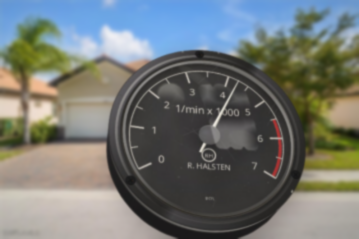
4250 rpm
